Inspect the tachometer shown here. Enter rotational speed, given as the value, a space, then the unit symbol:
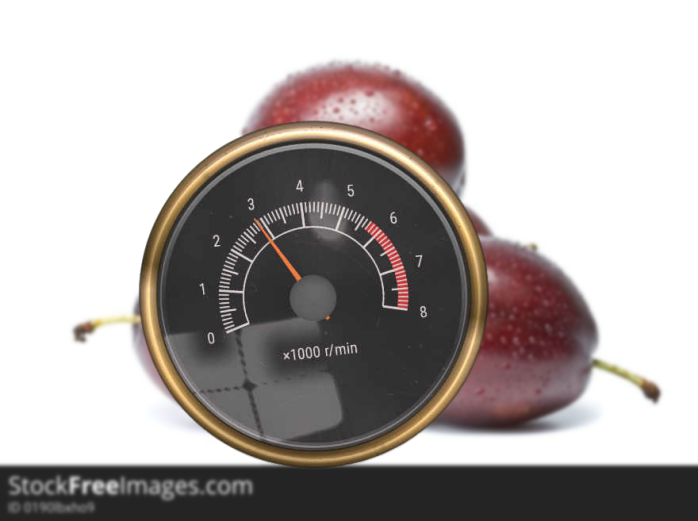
2900 rpm
